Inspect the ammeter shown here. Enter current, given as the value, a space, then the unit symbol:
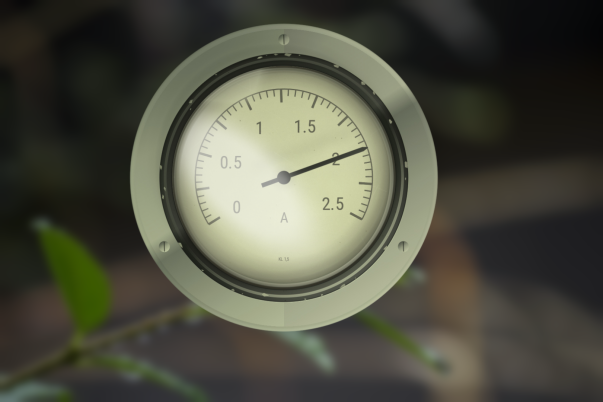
2 A
